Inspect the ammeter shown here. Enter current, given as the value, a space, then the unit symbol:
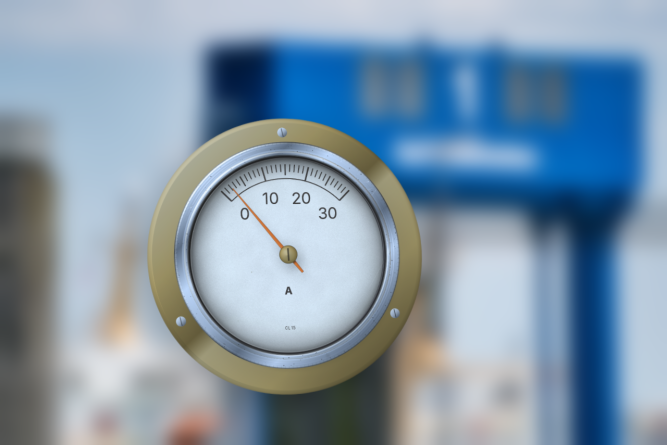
2 A
